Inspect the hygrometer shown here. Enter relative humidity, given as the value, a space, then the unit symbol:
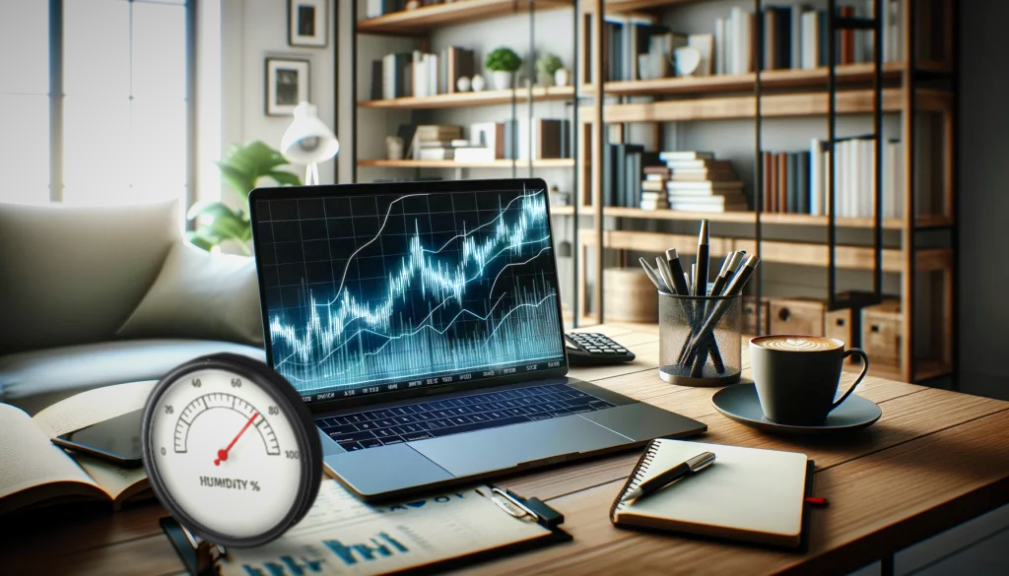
76 %
